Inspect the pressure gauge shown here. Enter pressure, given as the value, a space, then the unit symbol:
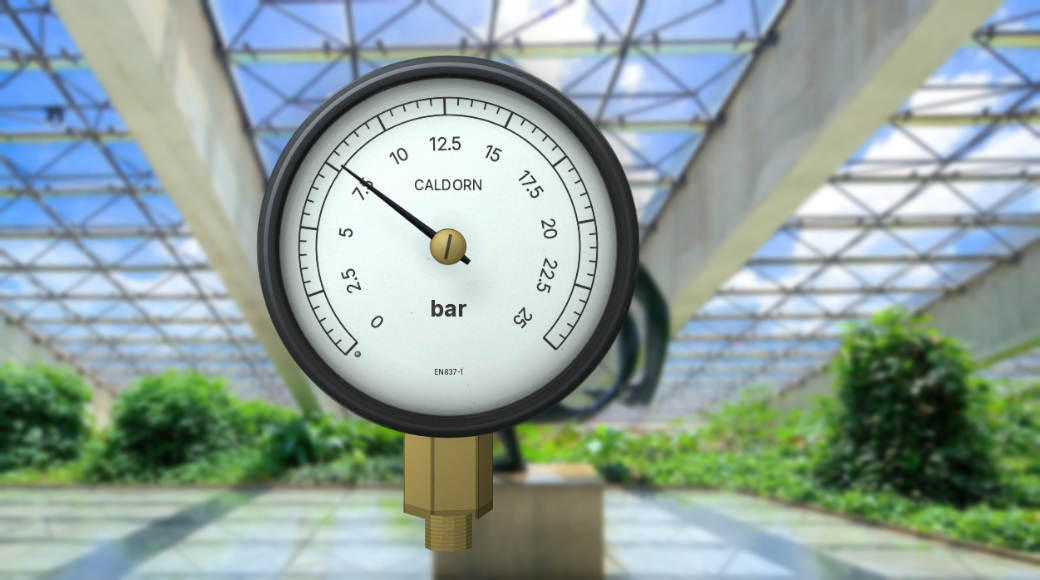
7.75 bar
